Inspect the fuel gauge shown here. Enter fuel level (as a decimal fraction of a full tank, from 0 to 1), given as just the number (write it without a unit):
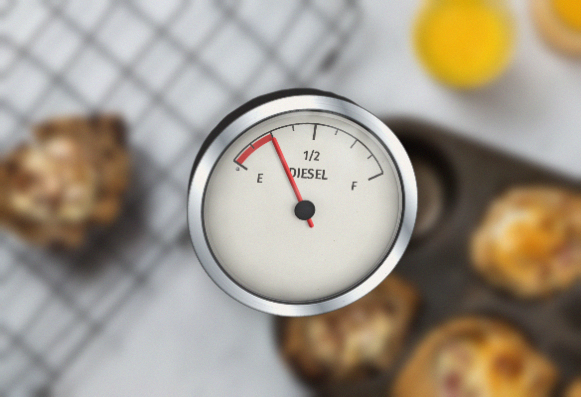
0.25
